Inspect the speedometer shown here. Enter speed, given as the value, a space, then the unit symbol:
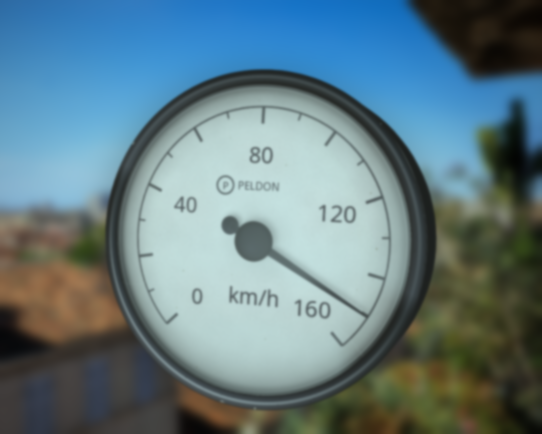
150 km/h
